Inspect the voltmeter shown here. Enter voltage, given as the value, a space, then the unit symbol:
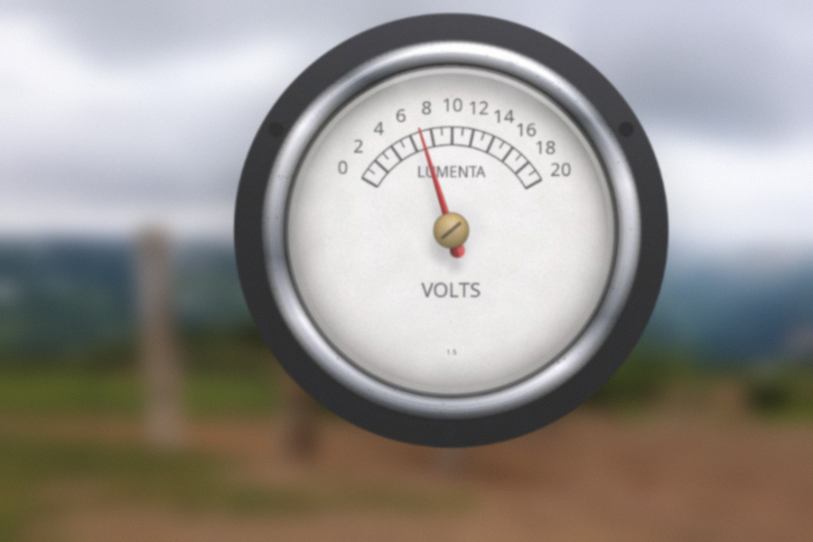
7 V
